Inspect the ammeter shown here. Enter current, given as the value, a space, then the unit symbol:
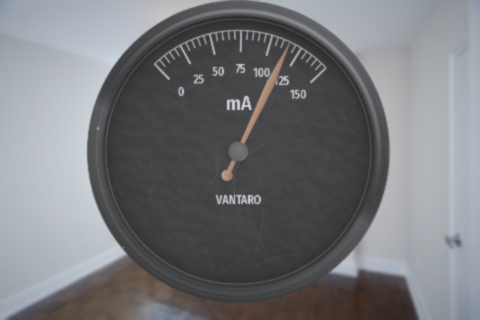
115 mA
